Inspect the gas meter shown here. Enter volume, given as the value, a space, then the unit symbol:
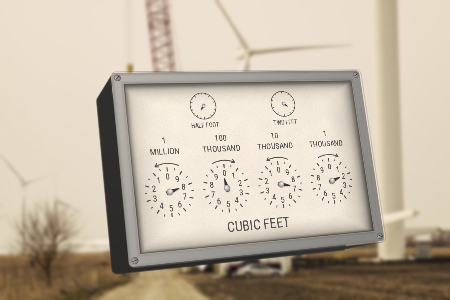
797200 ft³
